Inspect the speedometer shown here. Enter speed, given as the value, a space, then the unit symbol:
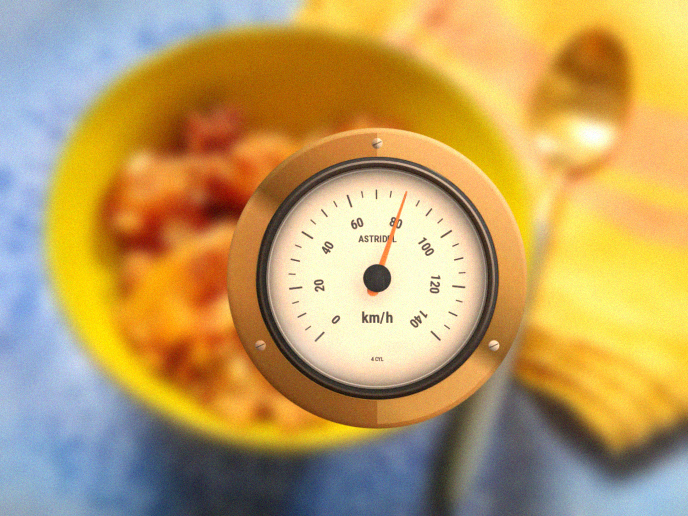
80 km/h
